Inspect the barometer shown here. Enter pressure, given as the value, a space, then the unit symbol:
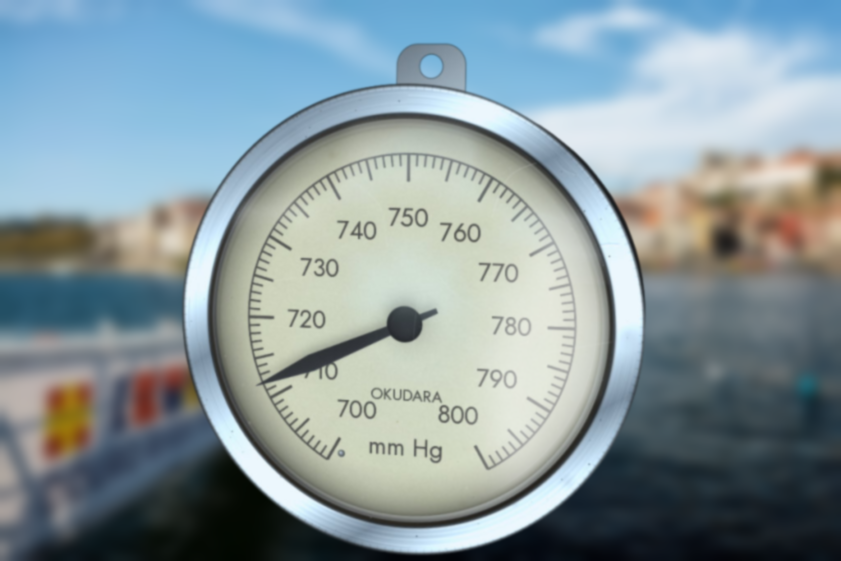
712 mmHg
